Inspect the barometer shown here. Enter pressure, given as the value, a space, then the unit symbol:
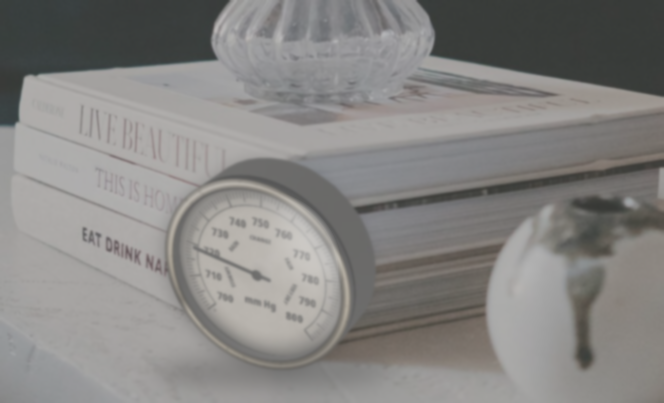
720 mmHg
